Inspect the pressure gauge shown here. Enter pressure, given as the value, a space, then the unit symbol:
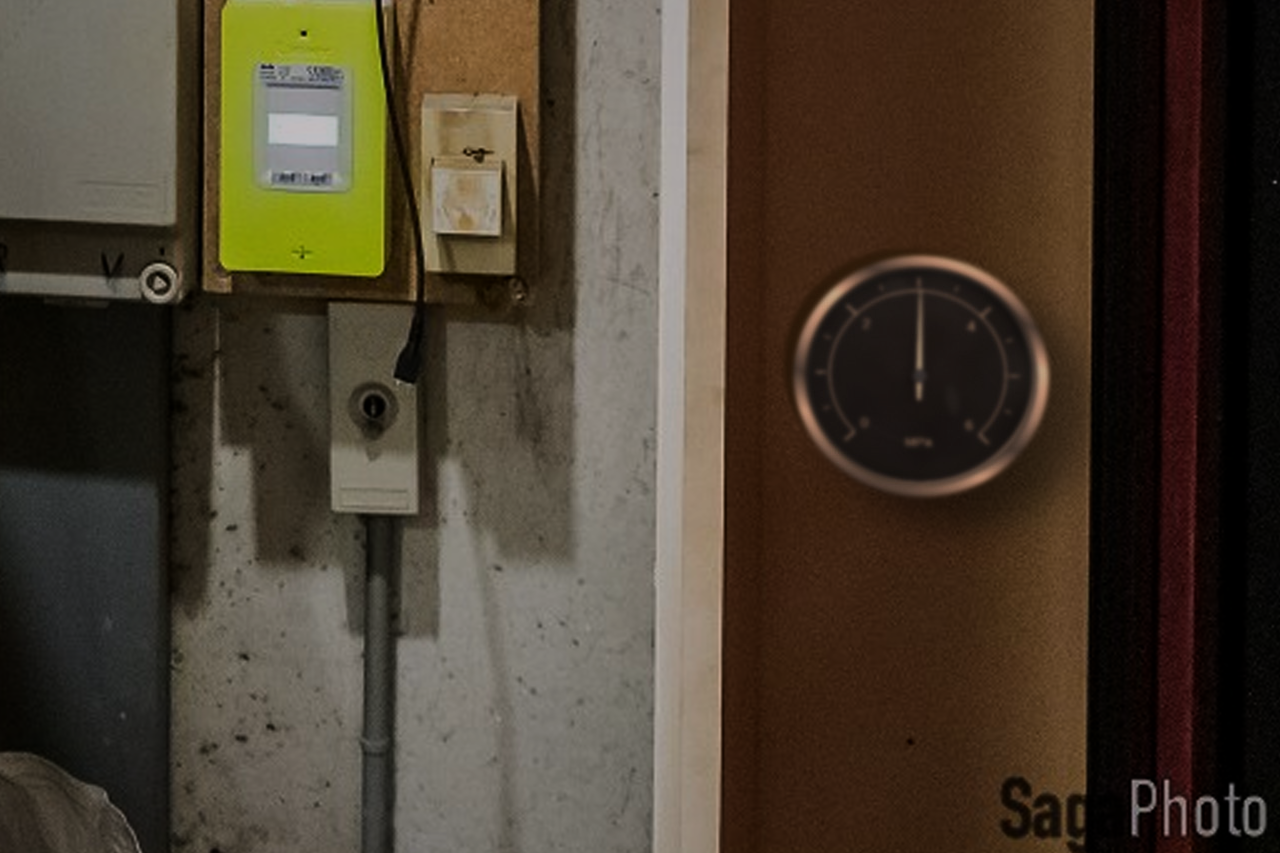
3 MPa
